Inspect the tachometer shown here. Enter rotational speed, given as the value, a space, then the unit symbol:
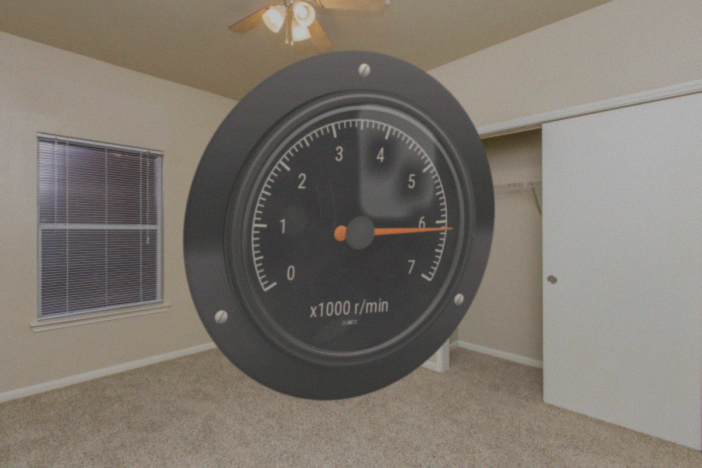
6100 rpm
